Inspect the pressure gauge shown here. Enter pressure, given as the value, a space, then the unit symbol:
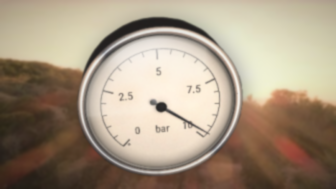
9.75 bar
